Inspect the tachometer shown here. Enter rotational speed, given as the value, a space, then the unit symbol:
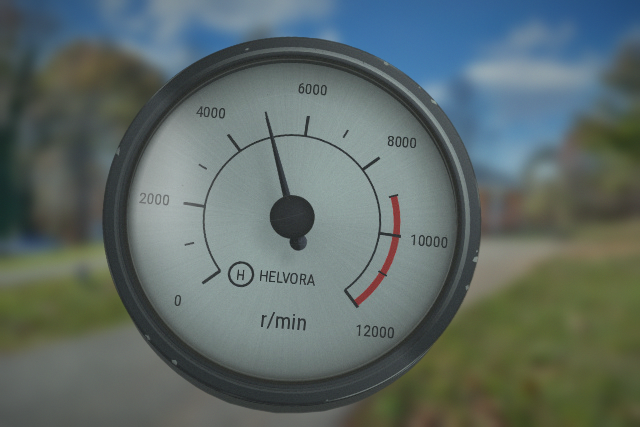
5000 rpm
